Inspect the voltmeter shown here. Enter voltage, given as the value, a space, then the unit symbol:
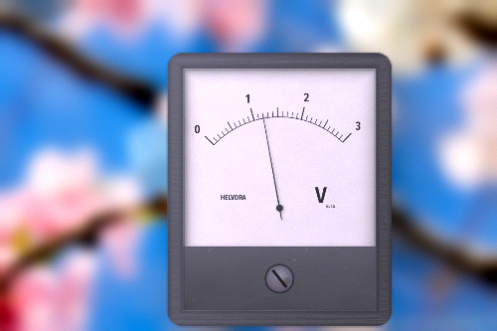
1.2 V
